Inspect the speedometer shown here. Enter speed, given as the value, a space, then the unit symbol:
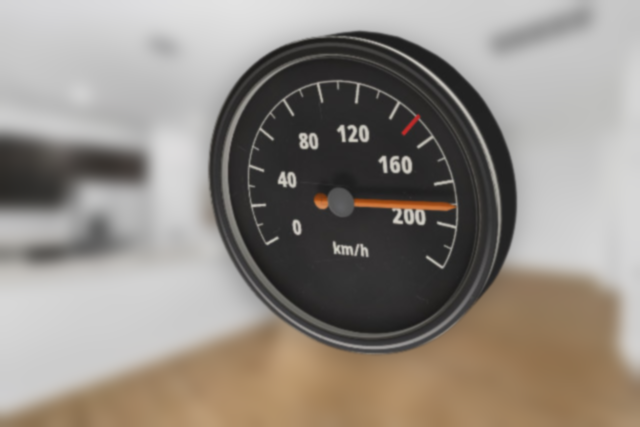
190 km/h
